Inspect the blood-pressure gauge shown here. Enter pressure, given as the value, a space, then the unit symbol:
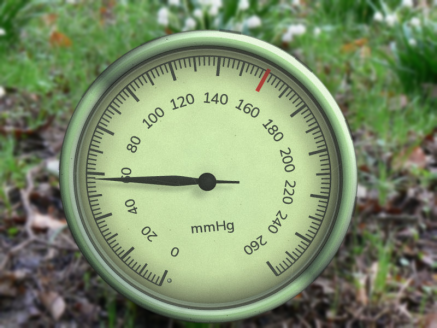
58 mmHg
